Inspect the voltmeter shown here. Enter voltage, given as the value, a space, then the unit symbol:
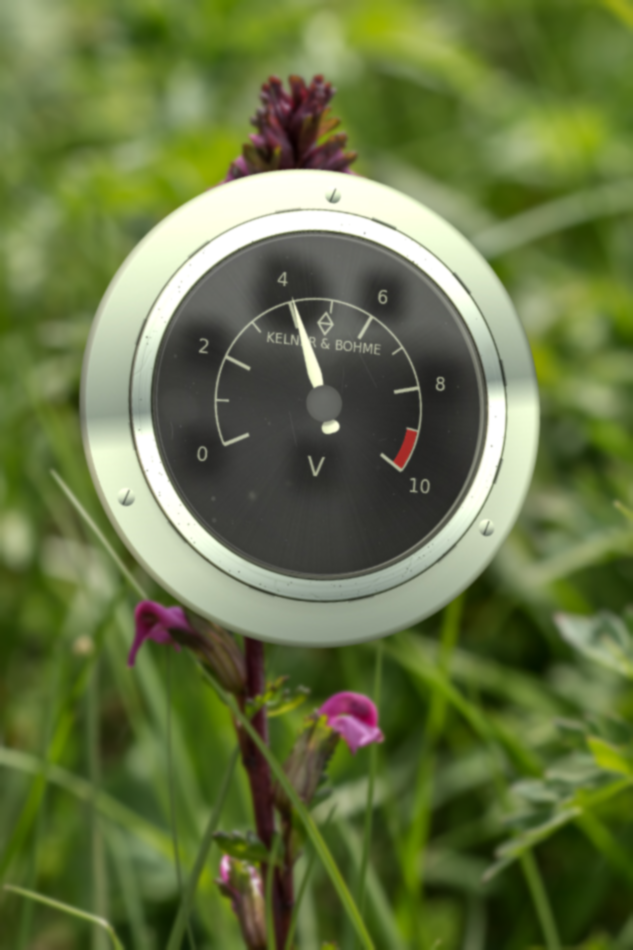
4 V
